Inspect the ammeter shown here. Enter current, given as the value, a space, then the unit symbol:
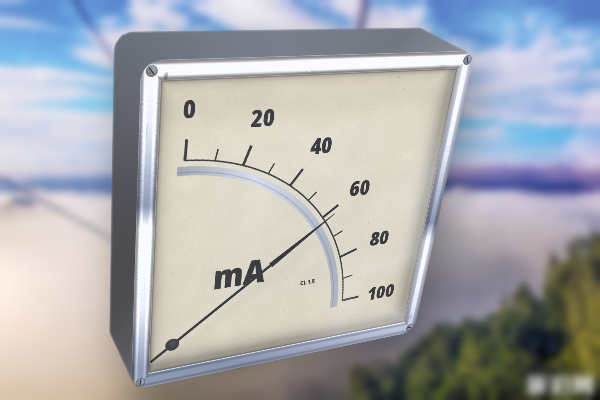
60 mA
